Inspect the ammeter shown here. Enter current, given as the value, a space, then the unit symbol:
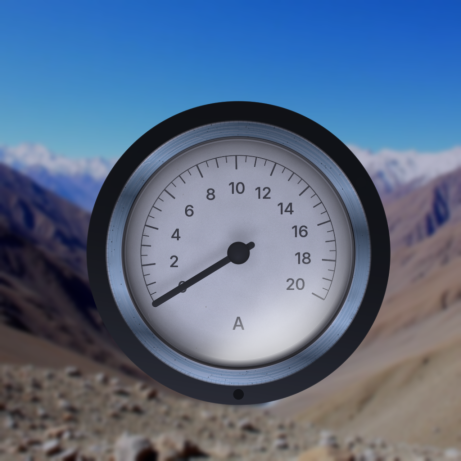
0 A
